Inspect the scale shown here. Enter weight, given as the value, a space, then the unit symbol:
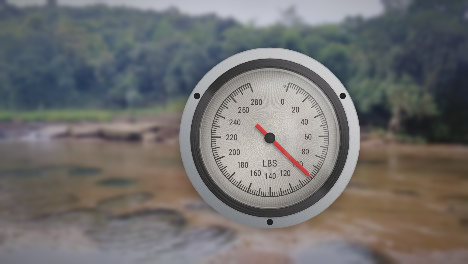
100 lb
